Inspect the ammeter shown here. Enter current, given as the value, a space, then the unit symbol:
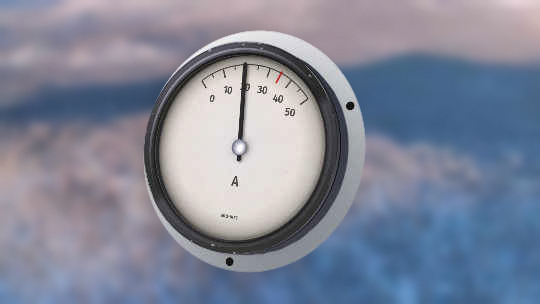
20 A
